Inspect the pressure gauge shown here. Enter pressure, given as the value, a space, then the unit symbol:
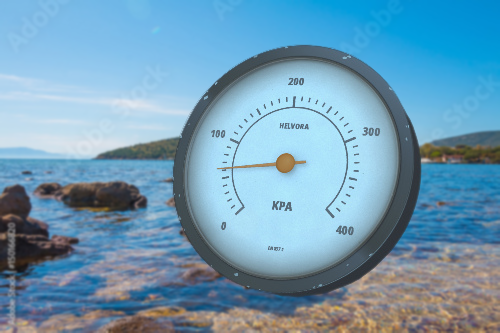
60 kPa
